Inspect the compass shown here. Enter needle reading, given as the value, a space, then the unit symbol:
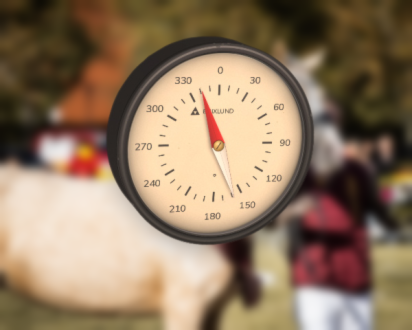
340 °
